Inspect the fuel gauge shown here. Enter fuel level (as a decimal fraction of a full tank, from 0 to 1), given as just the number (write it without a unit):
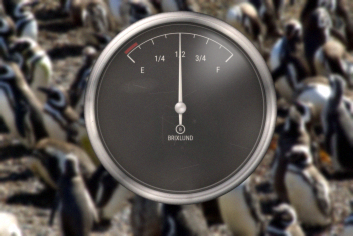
0.5
